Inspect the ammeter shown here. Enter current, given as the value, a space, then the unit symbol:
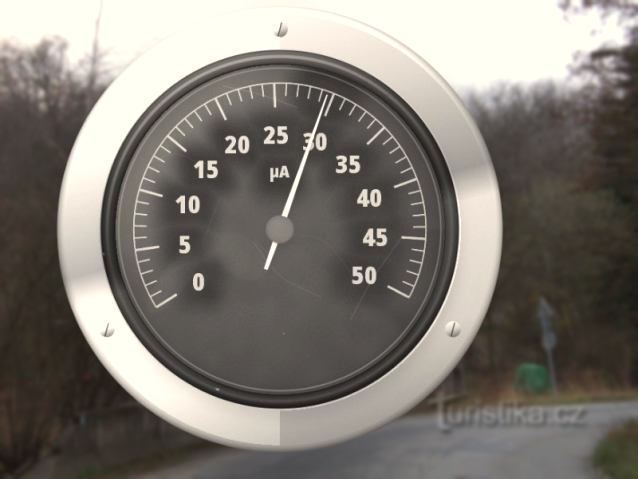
29.5 µA
